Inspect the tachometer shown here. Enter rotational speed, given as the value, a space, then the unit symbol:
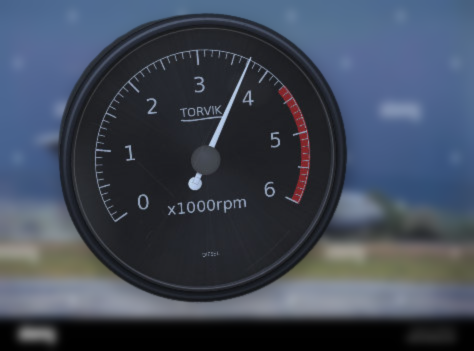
3700 rpm
